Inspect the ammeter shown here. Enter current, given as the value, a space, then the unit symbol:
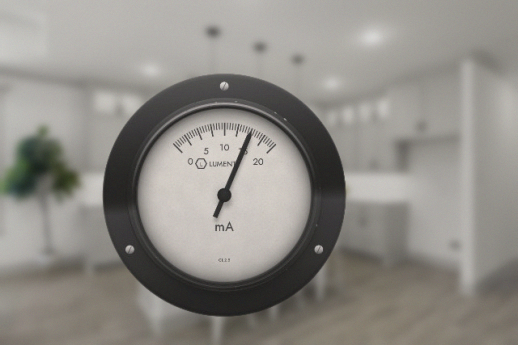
15 mA
